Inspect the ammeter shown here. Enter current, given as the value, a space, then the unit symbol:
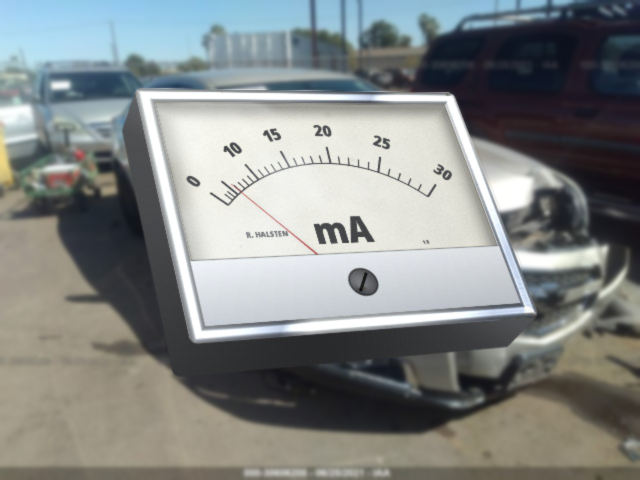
5 mA
